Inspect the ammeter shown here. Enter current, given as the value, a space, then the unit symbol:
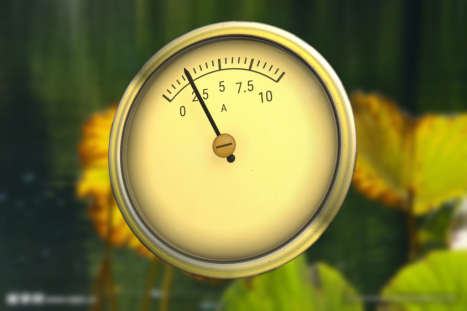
2.5 A
